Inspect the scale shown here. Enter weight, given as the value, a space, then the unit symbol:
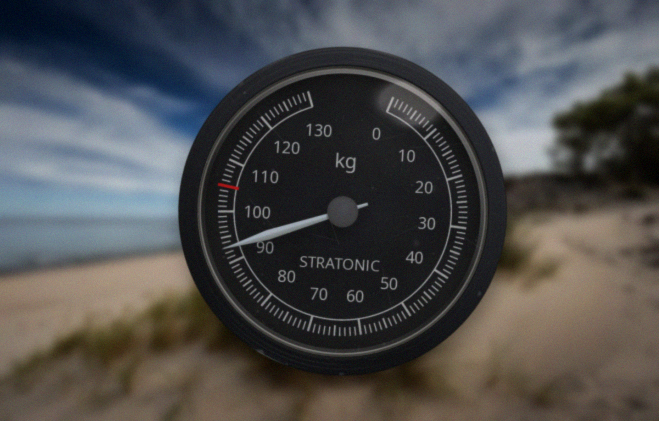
93 kg
